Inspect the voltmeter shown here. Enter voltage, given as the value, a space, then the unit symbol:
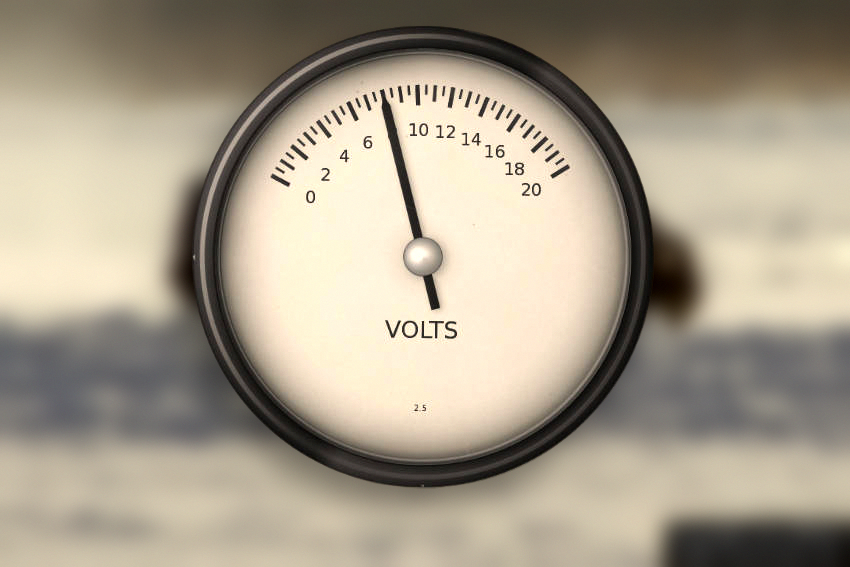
8 V
